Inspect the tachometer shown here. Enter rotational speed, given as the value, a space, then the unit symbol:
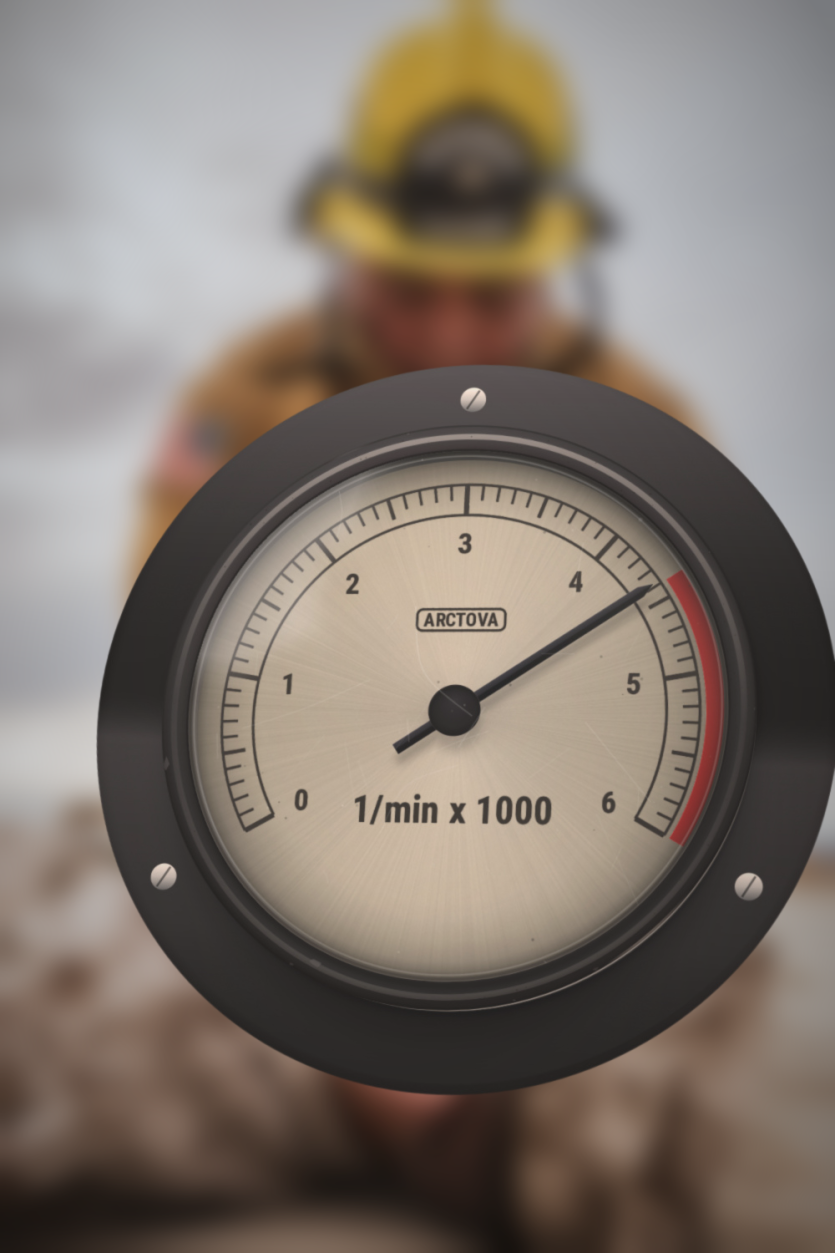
4400 rpm
